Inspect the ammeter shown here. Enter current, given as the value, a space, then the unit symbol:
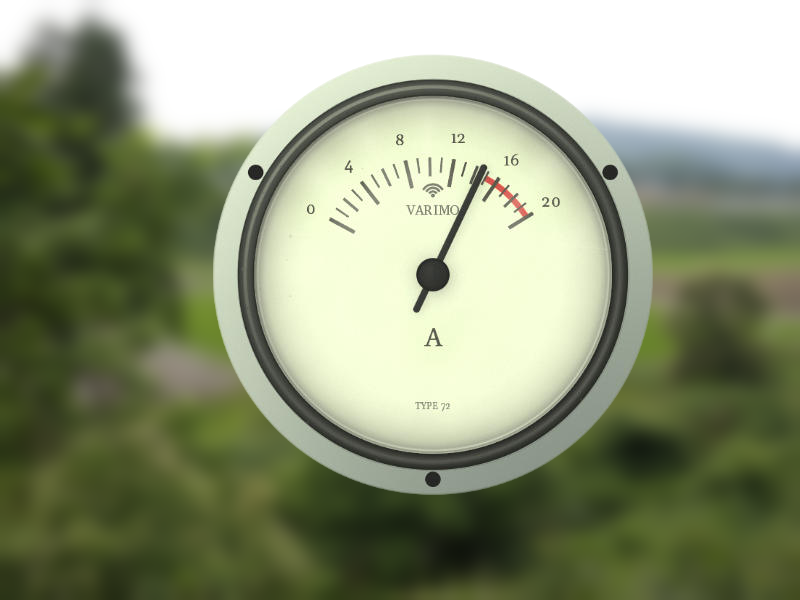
14.5 A
